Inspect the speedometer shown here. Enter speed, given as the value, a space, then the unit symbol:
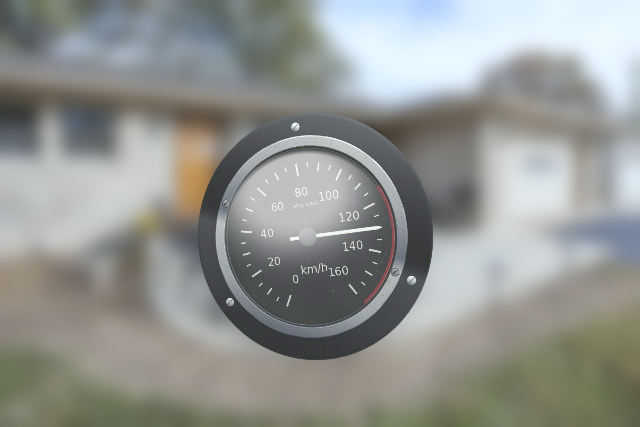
130 km/h
